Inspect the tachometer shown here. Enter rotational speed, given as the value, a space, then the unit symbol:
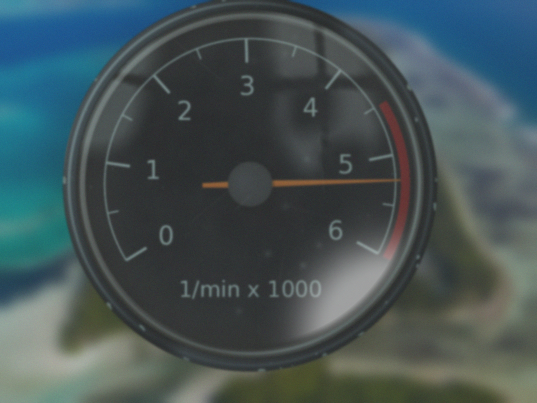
5250 rpm
